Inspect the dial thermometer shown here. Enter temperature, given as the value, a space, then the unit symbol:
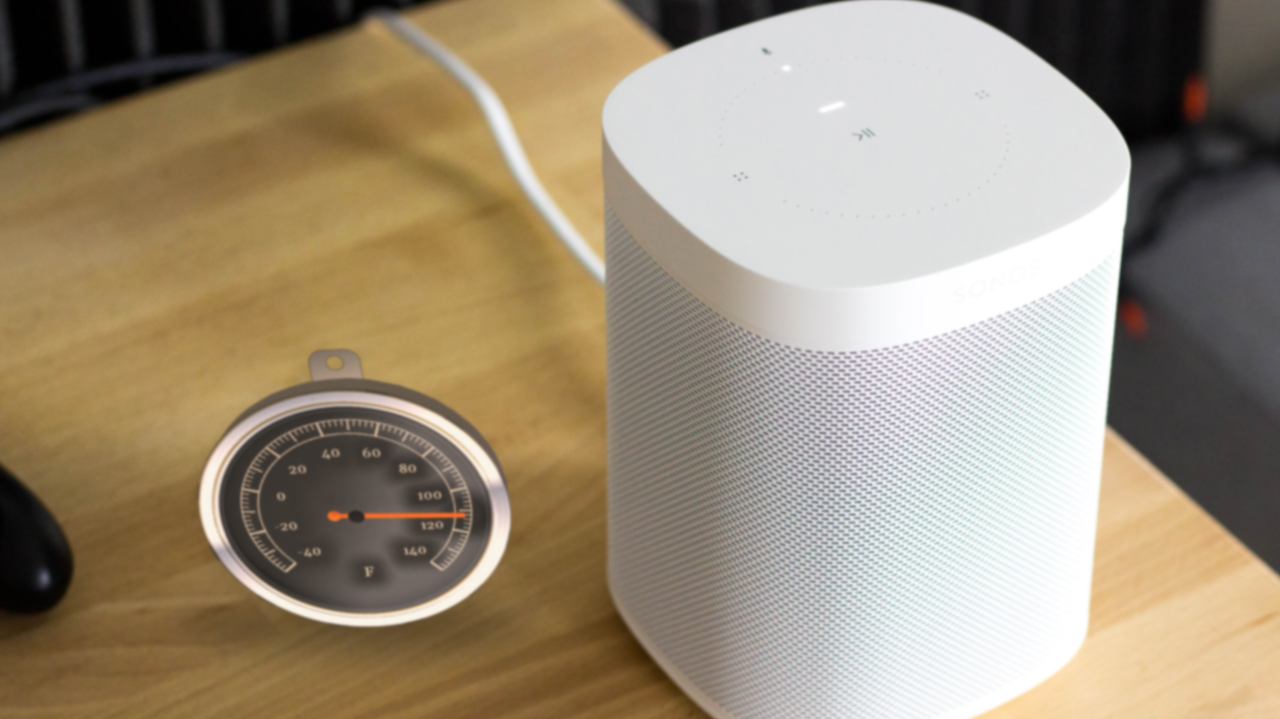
110 °F
